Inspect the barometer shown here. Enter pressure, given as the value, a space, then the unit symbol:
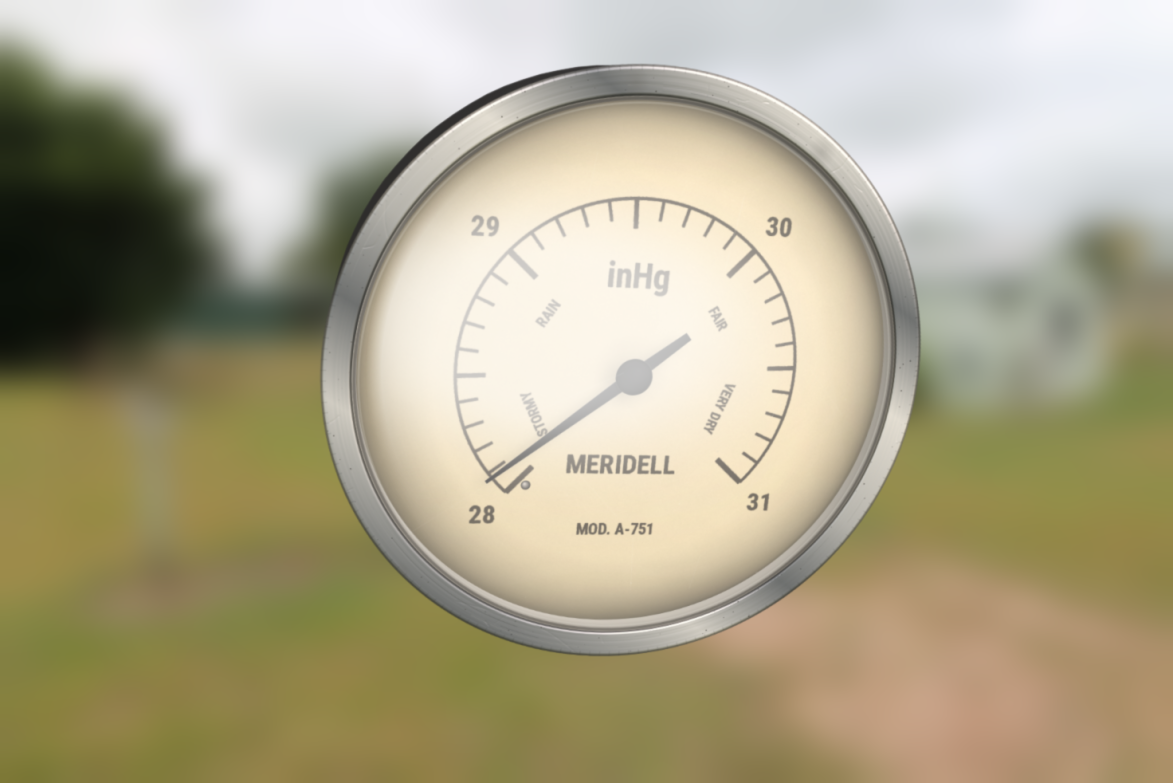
28.1 inHg
